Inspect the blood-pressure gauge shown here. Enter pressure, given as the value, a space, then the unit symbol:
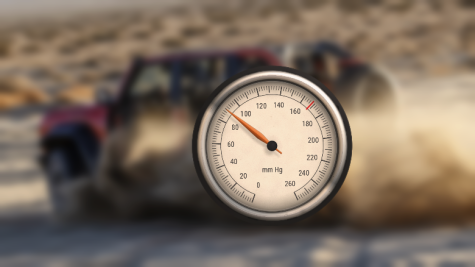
90 mmHg
